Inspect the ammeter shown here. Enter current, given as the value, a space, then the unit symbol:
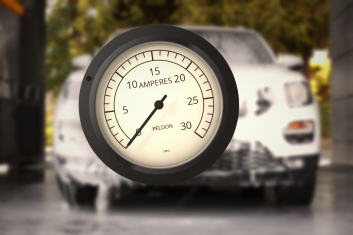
0 A
